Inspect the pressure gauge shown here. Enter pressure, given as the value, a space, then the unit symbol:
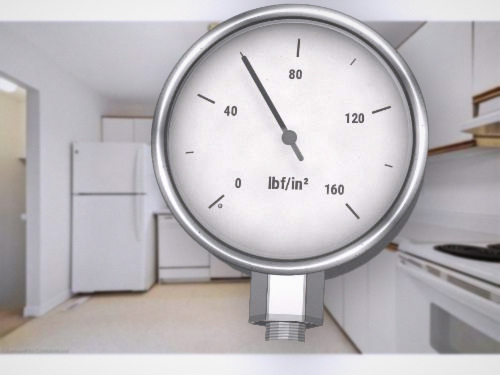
60 psi
